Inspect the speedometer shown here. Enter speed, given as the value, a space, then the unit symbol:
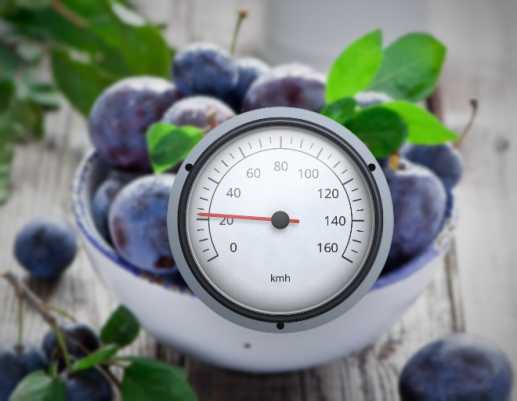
22.5 km/h
